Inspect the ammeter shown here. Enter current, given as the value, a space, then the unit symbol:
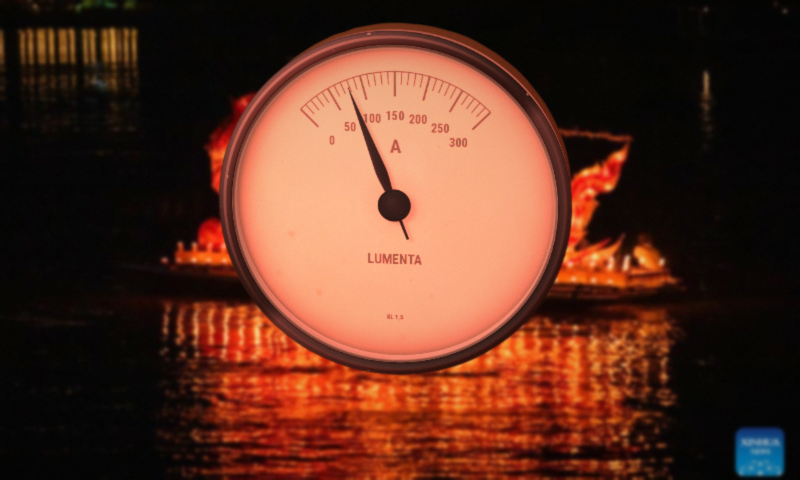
80 A
